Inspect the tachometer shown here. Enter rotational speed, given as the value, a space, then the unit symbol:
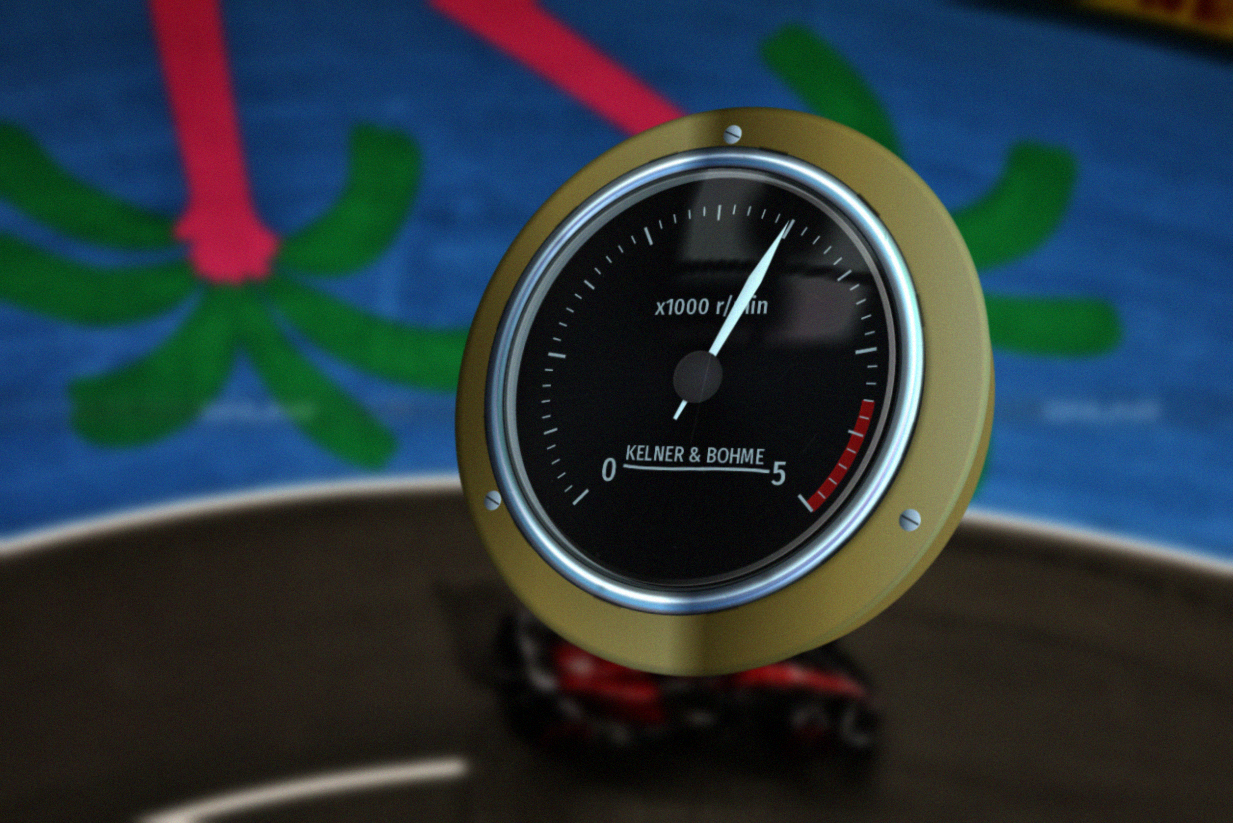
3000 rpm
